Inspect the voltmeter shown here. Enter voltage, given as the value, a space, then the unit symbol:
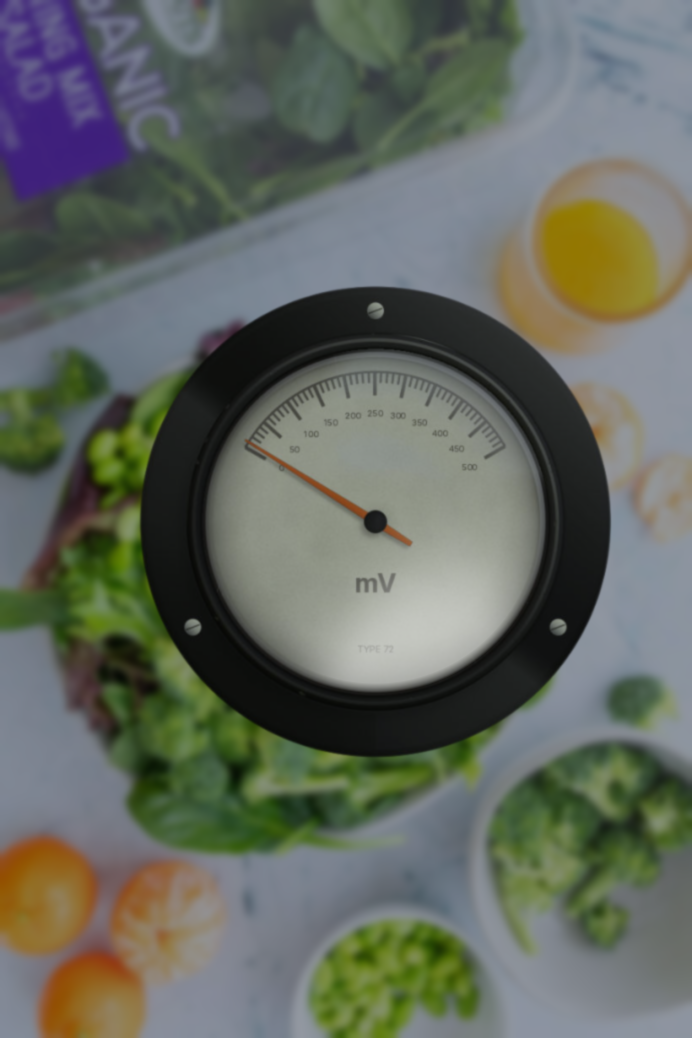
10 mV
